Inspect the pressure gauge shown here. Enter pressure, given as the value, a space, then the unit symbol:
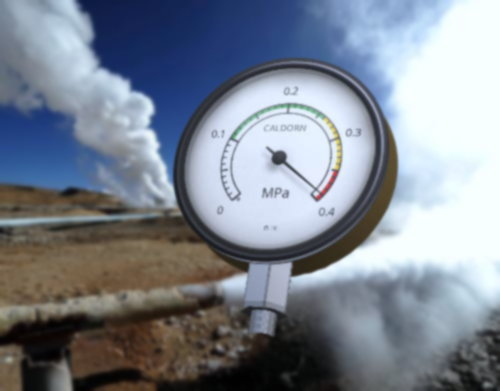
0.39 MPa
